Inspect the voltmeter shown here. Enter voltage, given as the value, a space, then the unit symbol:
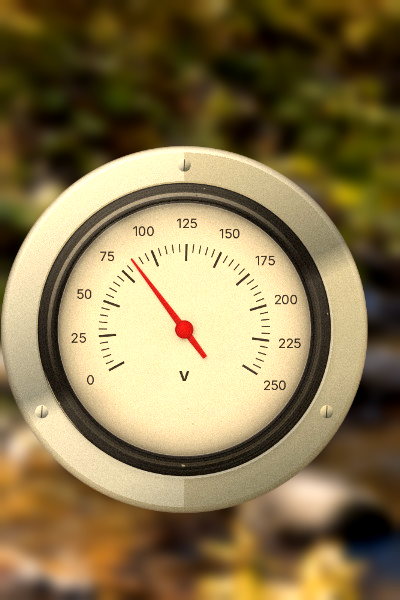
85 V
